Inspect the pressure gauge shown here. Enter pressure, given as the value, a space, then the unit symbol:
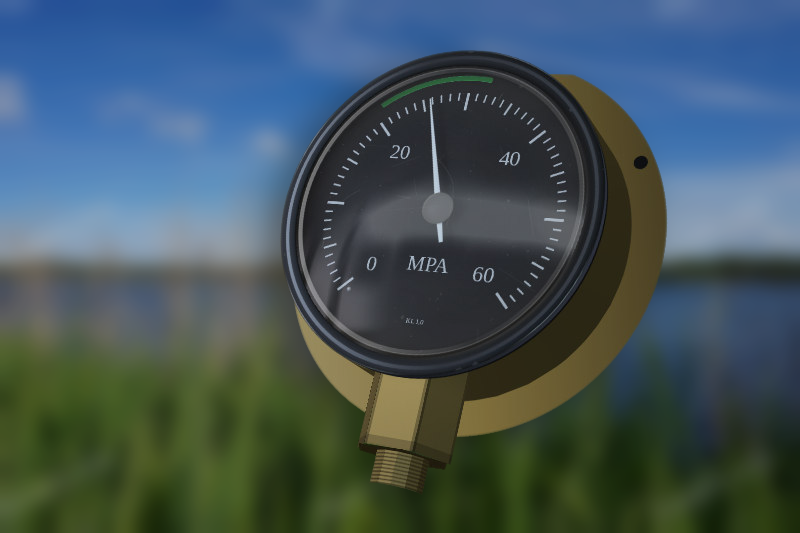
26 MPa
